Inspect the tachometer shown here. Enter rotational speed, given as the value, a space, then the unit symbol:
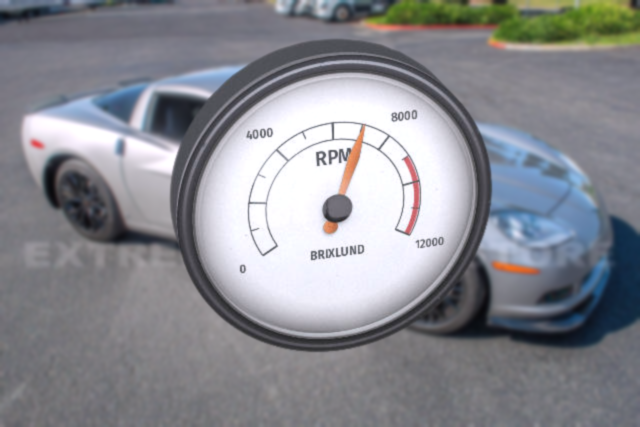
7000 rpm
